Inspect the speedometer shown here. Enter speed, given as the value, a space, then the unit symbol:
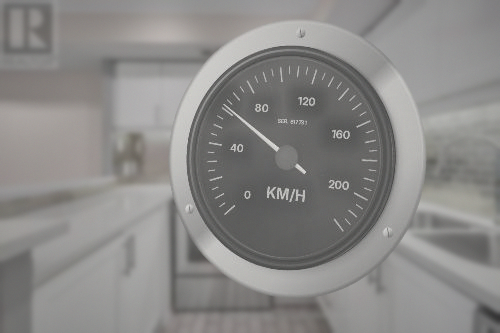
62.5 km/h
